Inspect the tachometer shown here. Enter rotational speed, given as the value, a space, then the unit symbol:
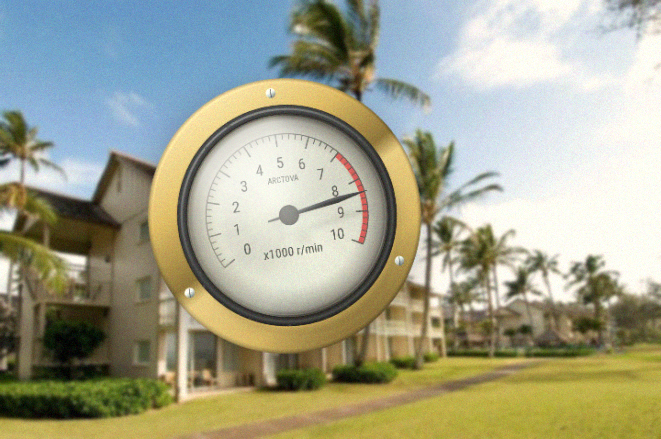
8400 rpm
